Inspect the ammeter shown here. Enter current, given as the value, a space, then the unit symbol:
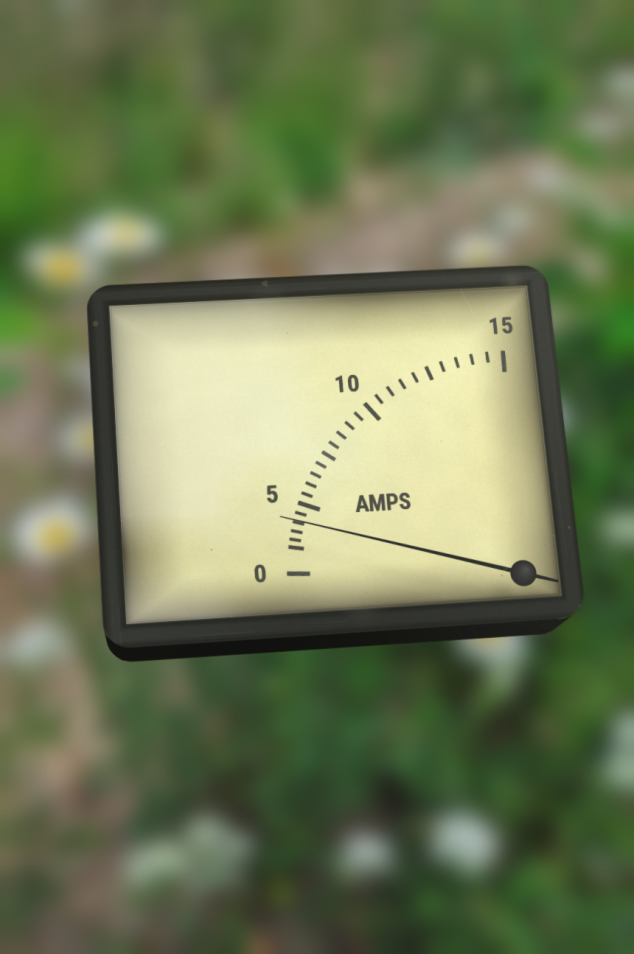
4 A
